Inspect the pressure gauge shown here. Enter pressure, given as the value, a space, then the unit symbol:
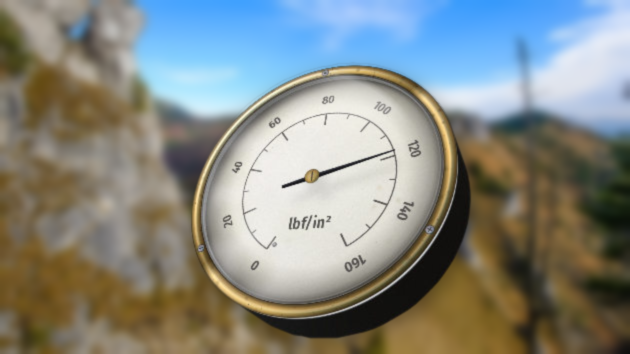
120 psi
